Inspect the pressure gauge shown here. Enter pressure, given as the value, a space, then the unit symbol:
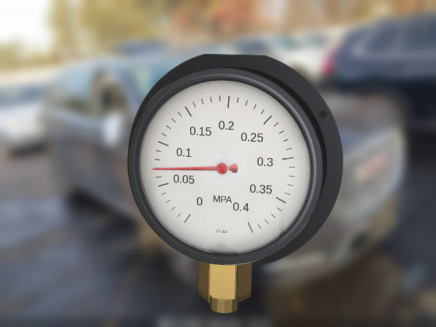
0.07 MPa
